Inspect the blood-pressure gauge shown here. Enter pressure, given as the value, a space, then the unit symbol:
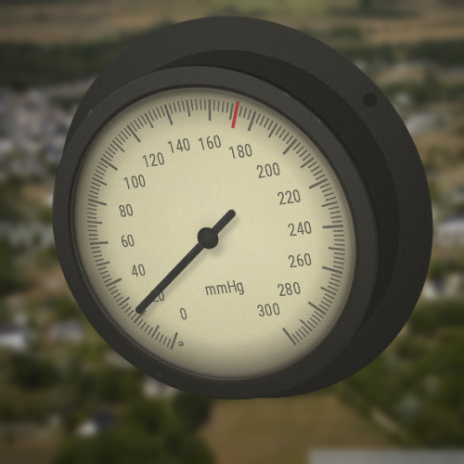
22 mmHg
